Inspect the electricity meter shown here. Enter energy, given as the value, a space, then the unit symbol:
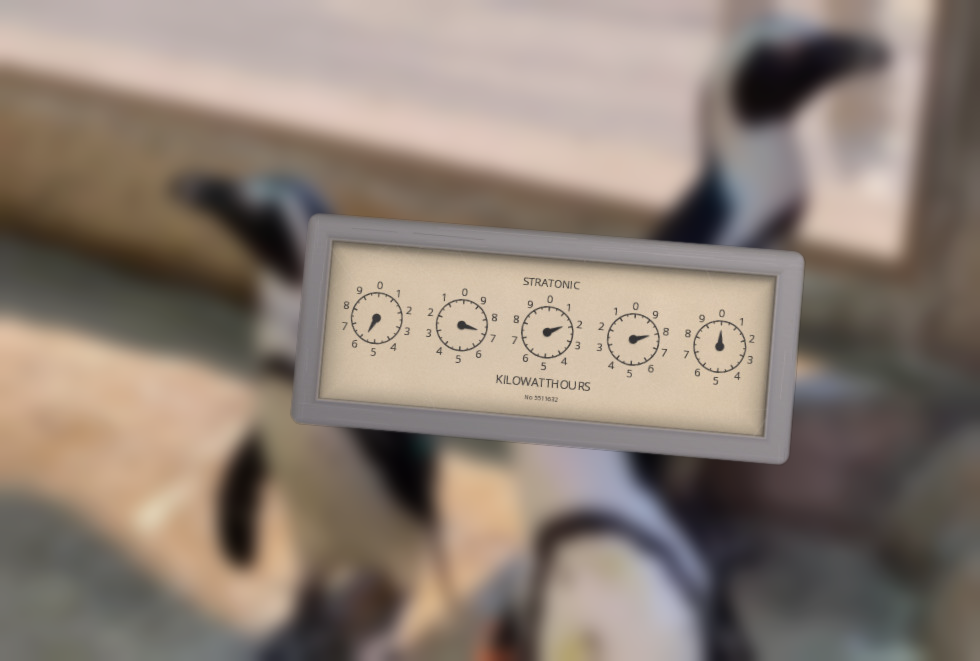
57180 kWh
